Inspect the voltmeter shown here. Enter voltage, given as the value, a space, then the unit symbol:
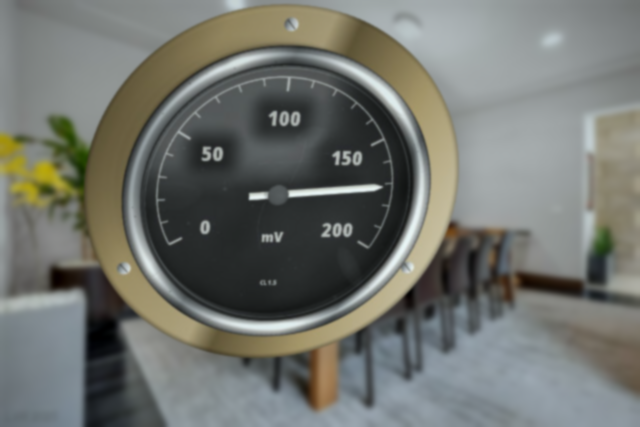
170 mV
